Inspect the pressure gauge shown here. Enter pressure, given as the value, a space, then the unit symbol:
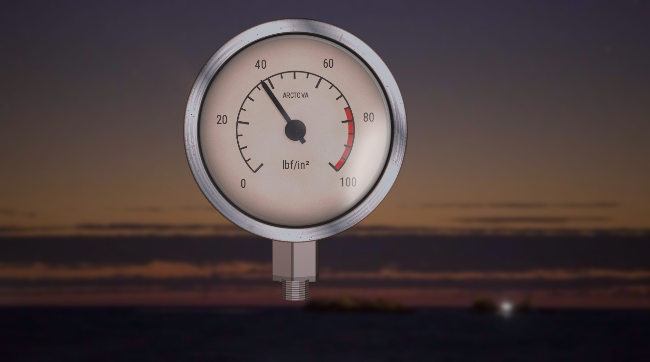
37.5 psi
